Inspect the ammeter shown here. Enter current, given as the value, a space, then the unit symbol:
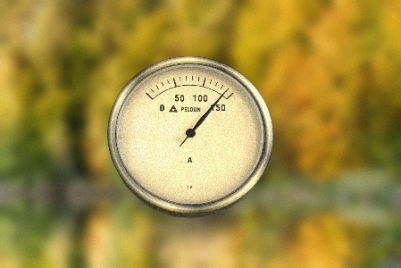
140 A
